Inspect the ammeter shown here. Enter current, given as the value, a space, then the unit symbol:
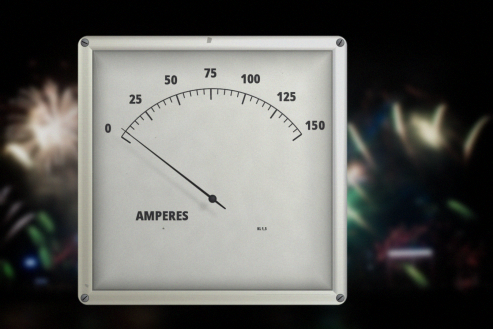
5 A
